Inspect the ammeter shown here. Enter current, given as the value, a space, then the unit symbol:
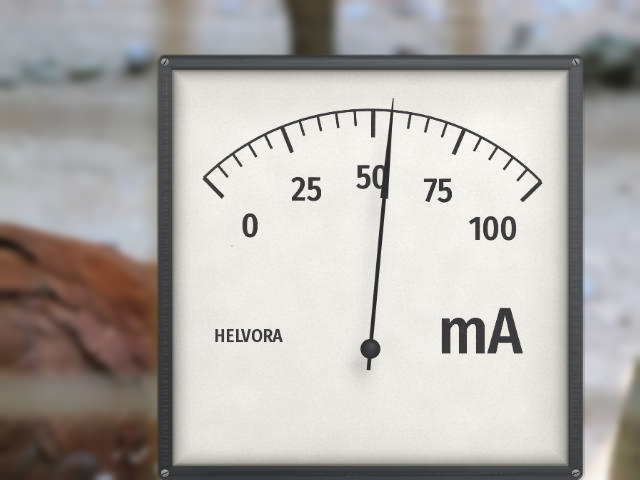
55 mA
